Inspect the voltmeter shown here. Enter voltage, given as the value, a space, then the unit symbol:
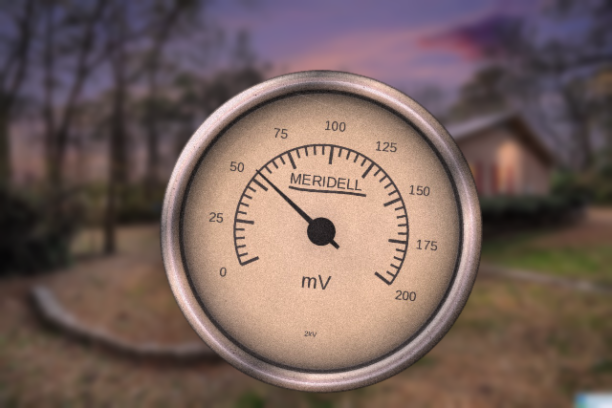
55 mV
